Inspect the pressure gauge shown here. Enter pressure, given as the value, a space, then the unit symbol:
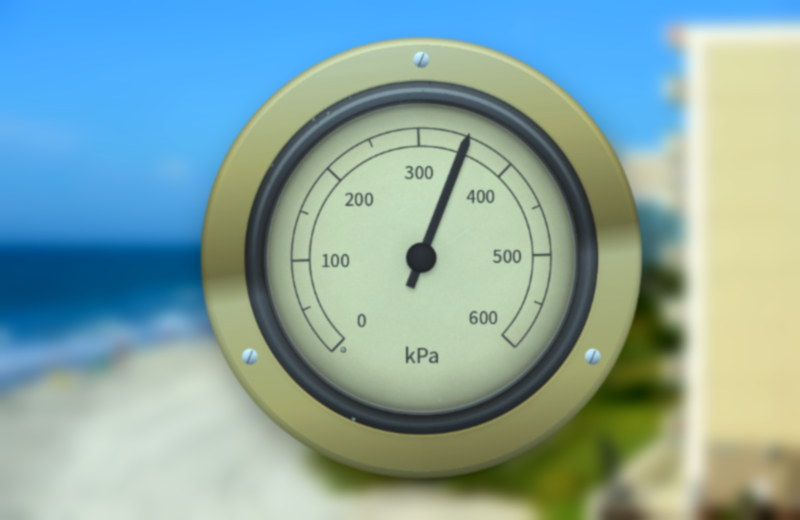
350 kPa
